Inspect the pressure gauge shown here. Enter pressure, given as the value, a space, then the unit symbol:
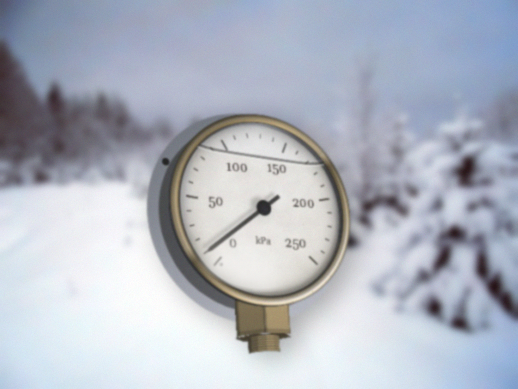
10 kPa
